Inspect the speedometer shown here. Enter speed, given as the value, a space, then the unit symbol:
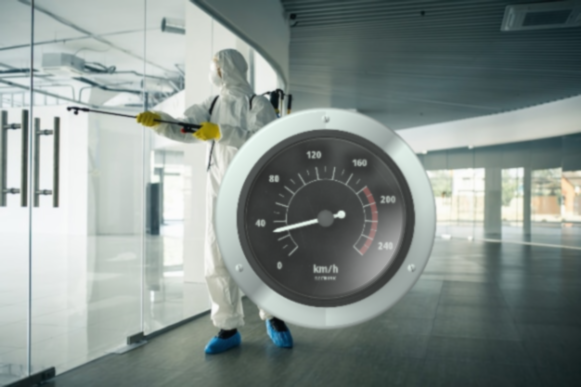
30 km/h
